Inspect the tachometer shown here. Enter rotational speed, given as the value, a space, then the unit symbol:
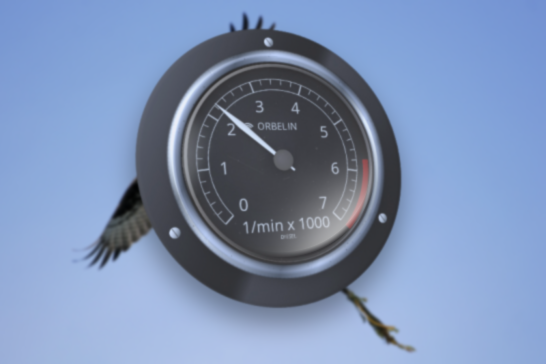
2200 rpm
